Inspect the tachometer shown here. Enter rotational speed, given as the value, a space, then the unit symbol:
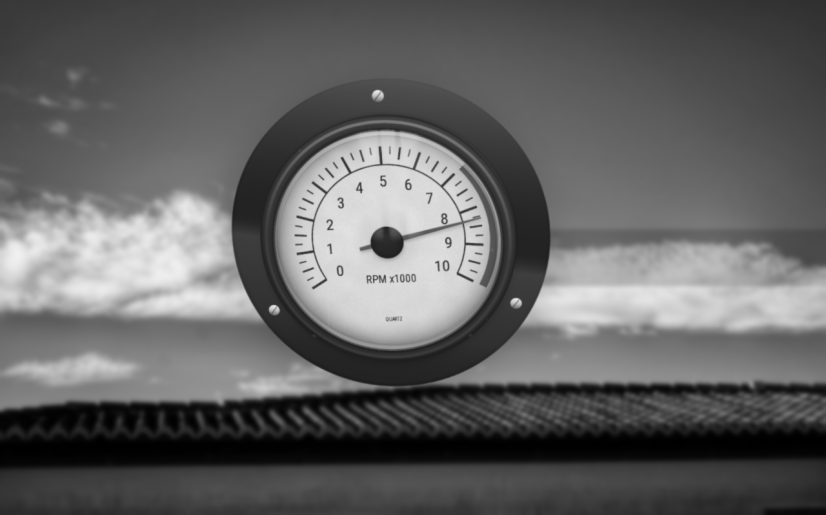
8250 rpm
